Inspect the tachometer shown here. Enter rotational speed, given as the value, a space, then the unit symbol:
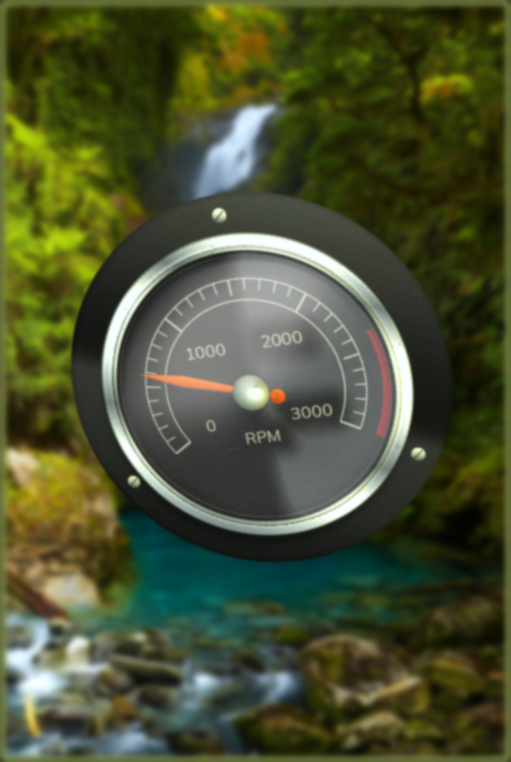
600 rpm
